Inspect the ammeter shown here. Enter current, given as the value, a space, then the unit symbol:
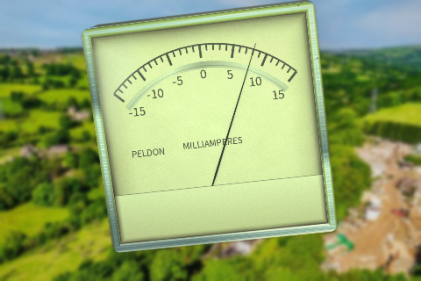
8 mA
